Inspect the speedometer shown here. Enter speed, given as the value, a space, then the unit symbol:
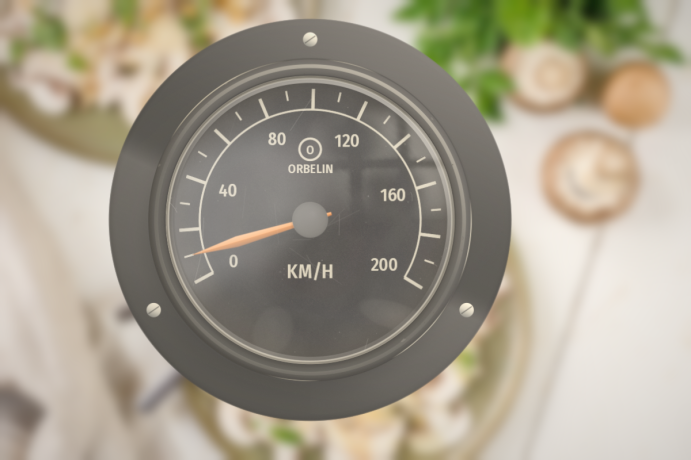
10 km/h
